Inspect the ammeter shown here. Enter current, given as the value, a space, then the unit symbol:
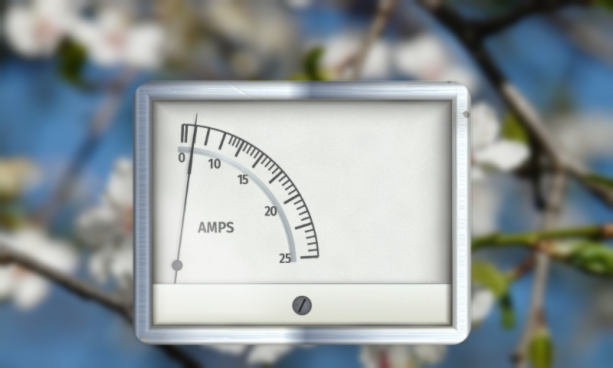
5 A
